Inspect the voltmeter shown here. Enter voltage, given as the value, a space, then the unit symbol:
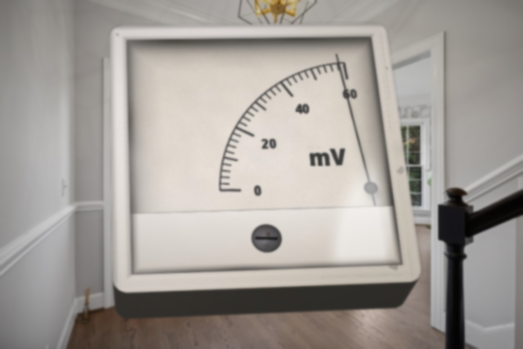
58 mV
